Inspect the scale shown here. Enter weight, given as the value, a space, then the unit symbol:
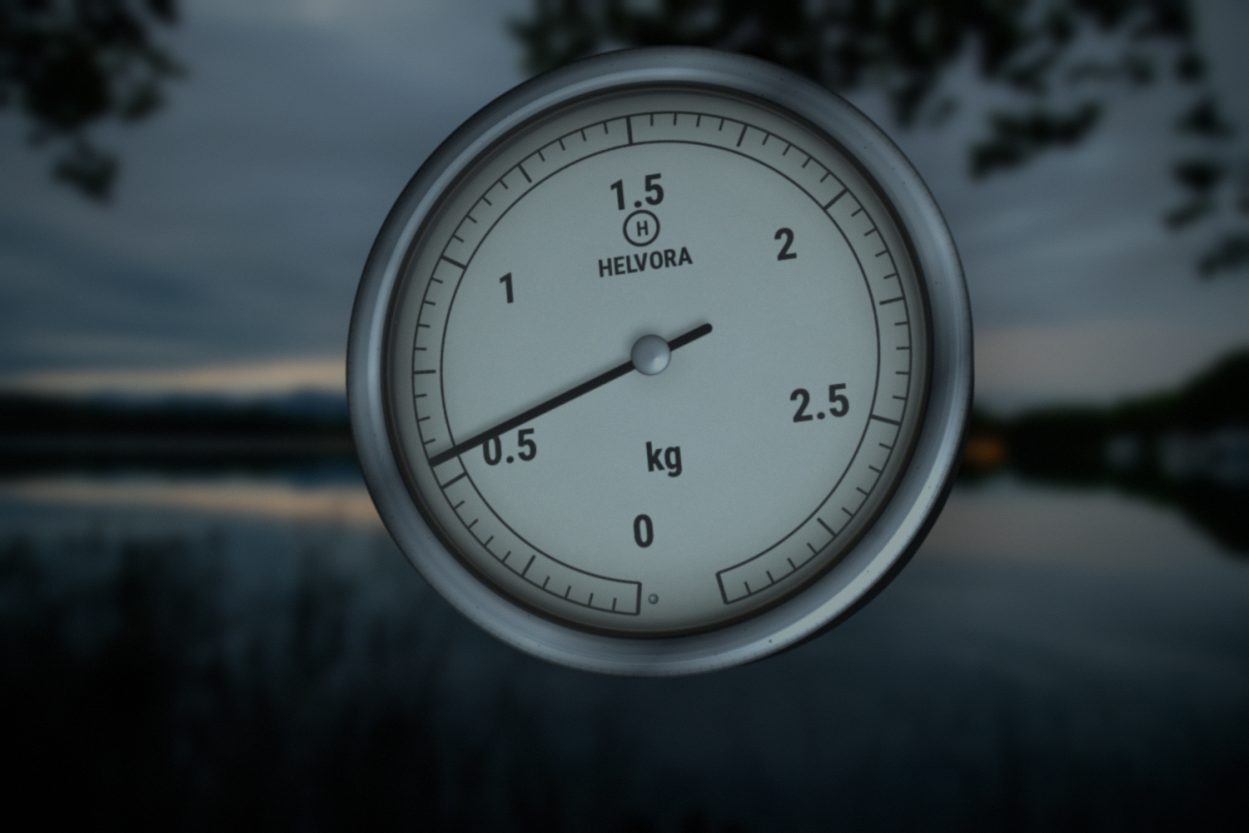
0.55 kg
